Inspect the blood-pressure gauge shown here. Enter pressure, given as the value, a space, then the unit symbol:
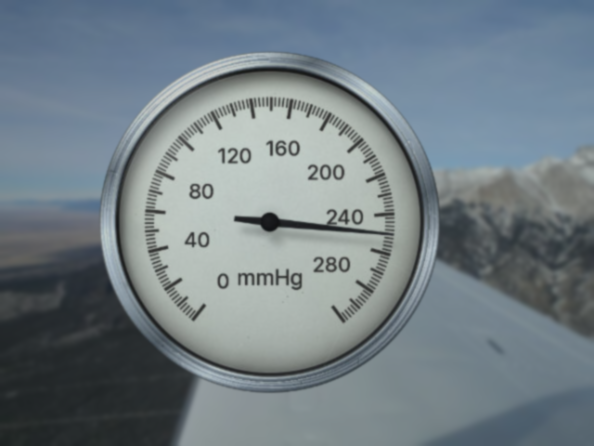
250 mmHg
